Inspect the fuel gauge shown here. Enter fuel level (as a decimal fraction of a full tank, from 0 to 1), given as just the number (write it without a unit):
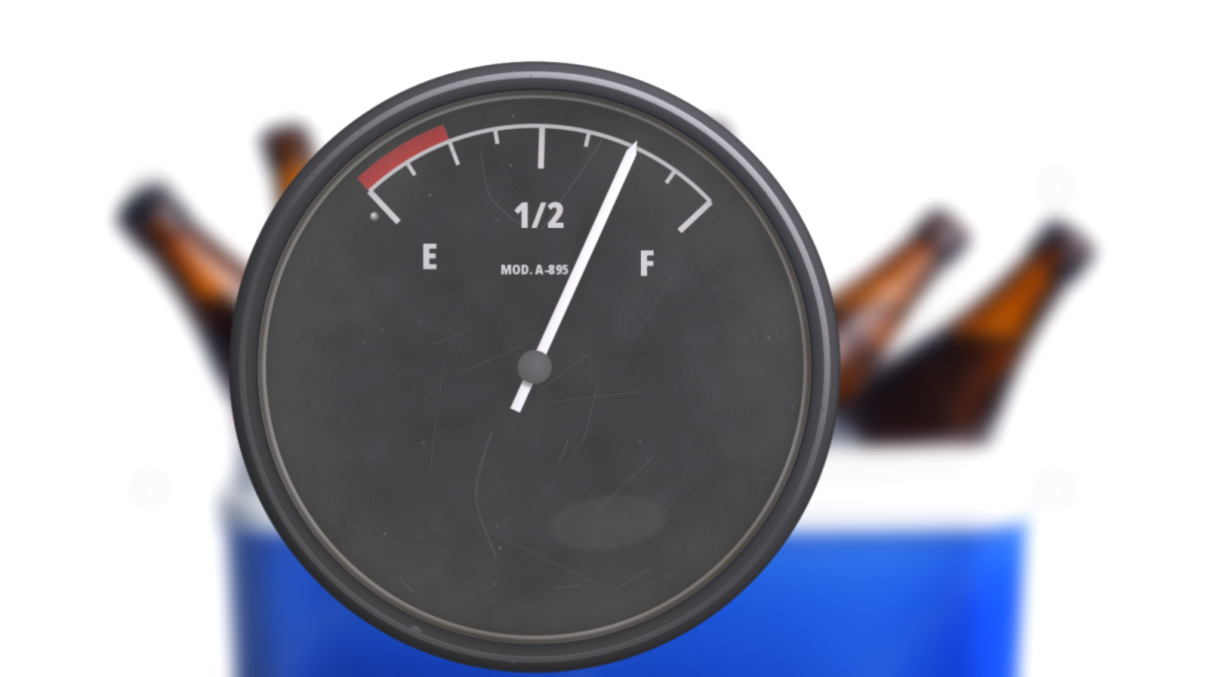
0.75
